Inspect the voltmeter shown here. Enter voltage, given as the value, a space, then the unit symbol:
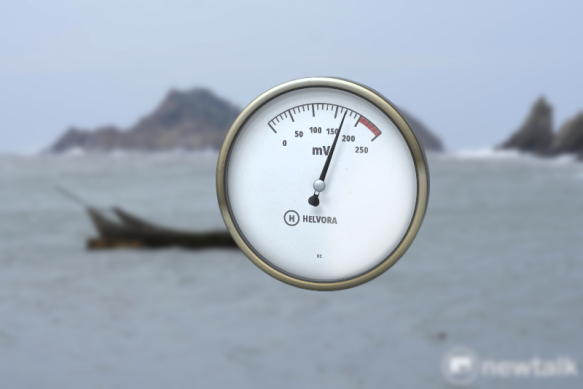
170 mV
